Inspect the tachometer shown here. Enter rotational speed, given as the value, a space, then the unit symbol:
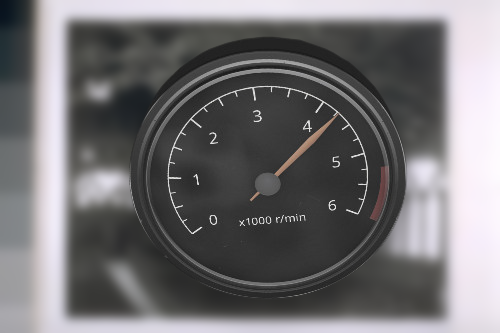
4250 rpm
